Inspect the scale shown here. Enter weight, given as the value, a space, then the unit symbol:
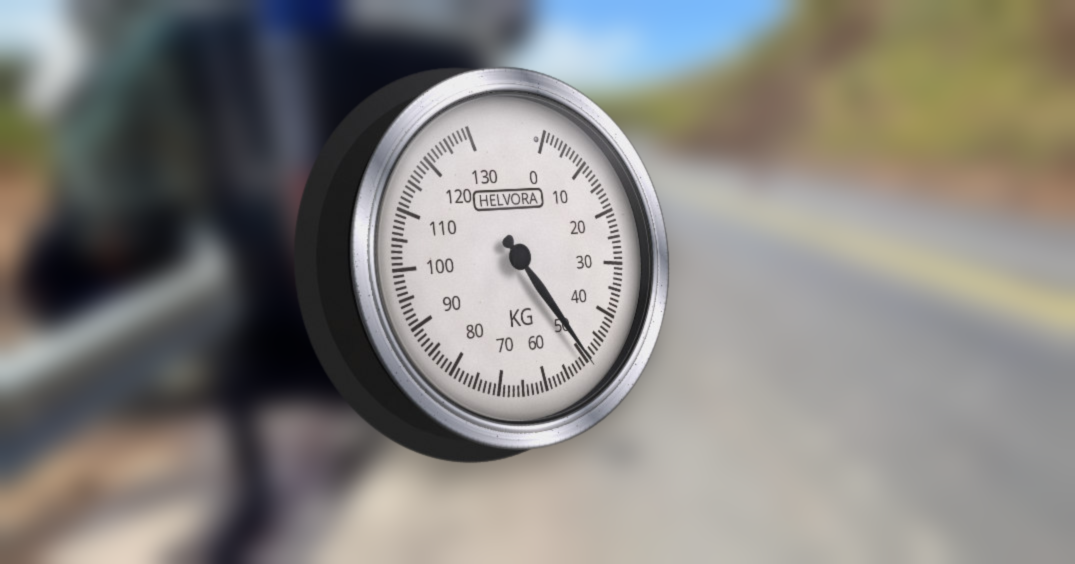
50 kg
